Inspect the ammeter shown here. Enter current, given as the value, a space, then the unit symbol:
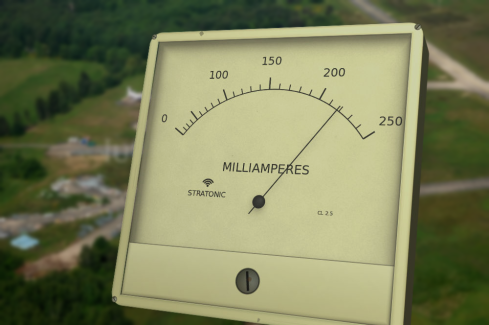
220 mA
